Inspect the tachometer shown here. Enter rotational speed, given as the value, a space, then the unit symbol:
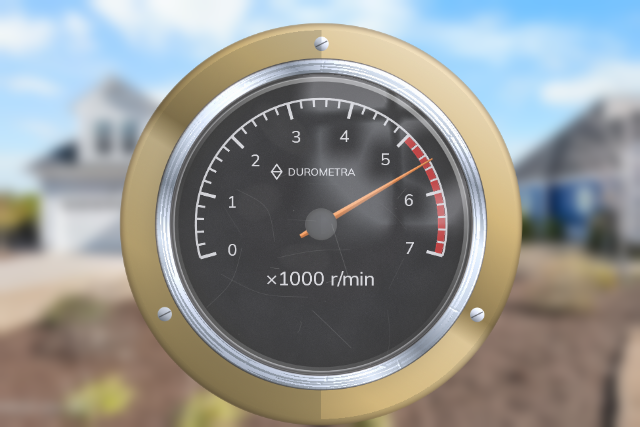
5500 rpm
